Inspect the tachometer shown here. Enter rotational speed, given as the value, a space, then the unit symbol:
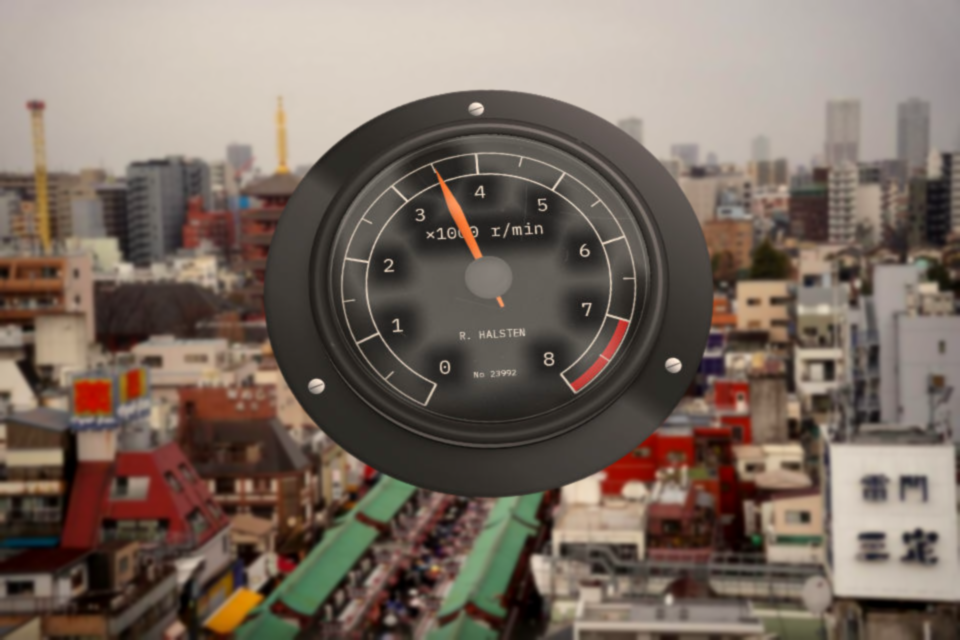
3500 rpm
